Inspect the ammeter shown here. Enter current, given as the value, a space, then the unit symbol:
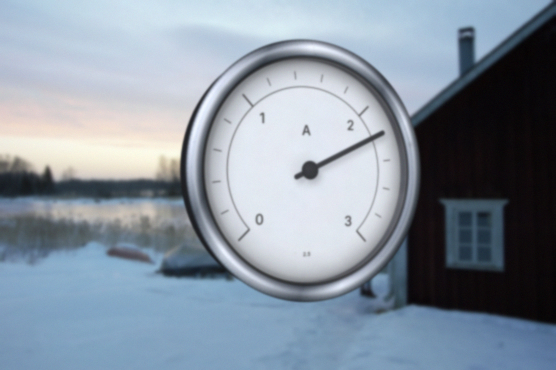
2.2 A
